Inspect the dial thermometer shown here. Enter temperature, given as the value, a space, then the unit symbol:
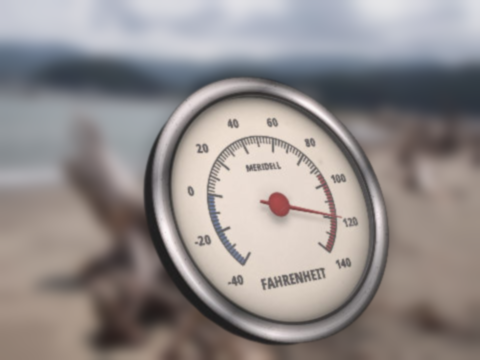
120 °F
